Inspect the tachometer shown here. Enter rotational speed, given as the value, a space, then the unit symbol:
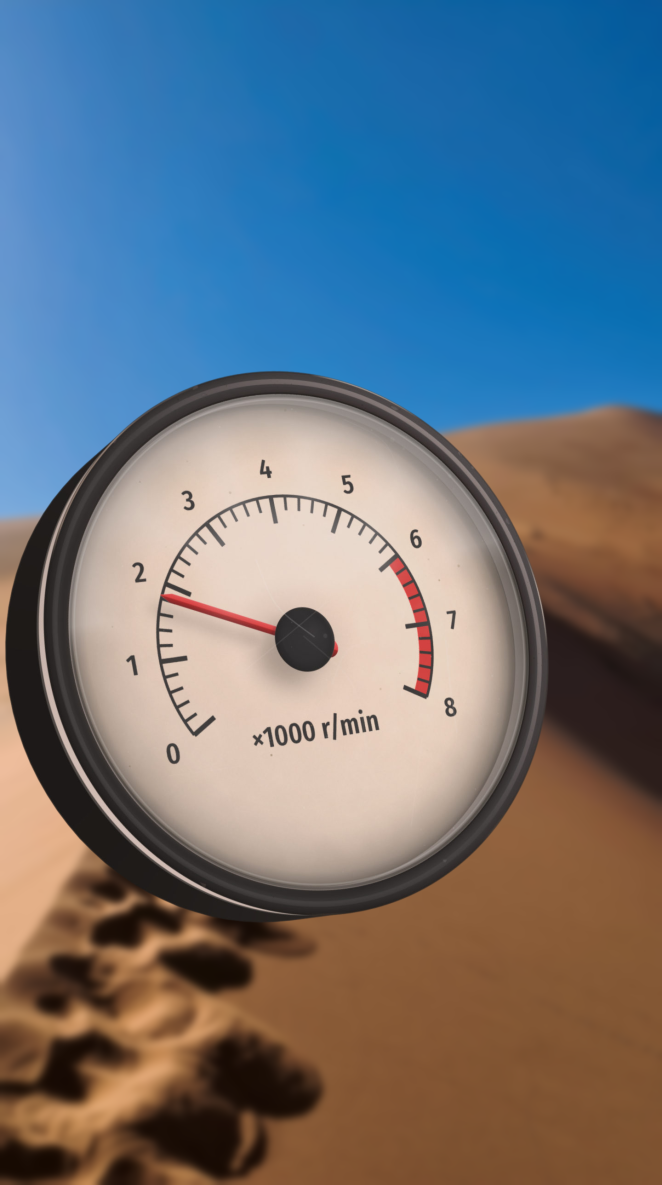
1800 rpm
